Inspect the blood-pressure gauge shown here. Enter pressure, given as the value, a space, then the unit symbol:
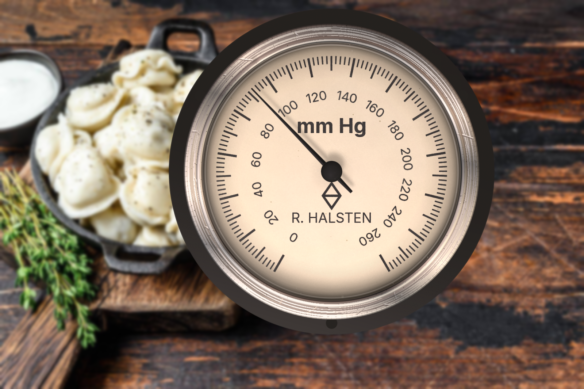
92 mmHg
